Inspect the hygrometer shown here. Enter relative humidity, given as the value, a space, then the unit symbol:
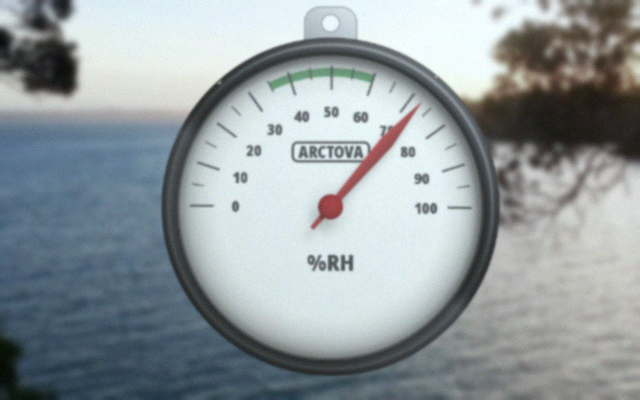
72.5 %
